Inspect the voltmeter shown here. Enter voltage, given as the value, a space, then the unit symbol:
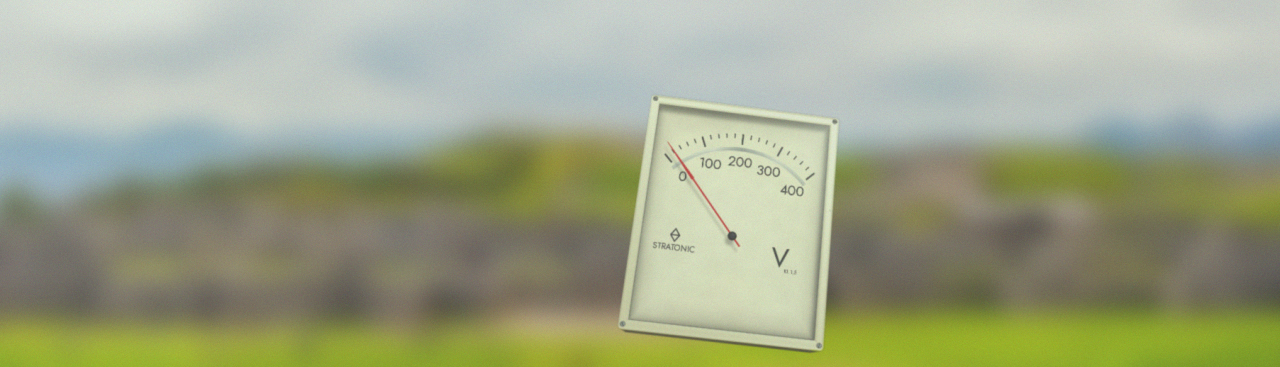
20 V
